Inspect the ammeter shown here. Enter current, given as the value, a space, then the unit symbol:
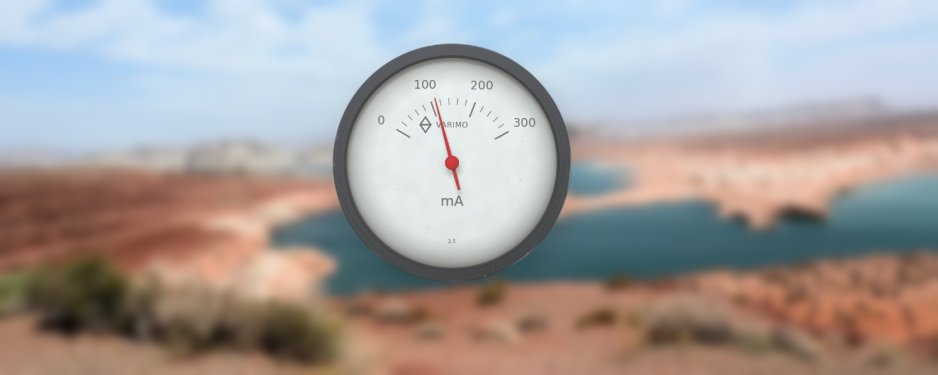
110 mA
